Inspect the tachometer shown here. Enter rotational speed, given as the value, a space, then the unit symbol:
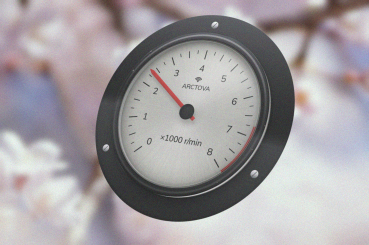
2375 rpm
